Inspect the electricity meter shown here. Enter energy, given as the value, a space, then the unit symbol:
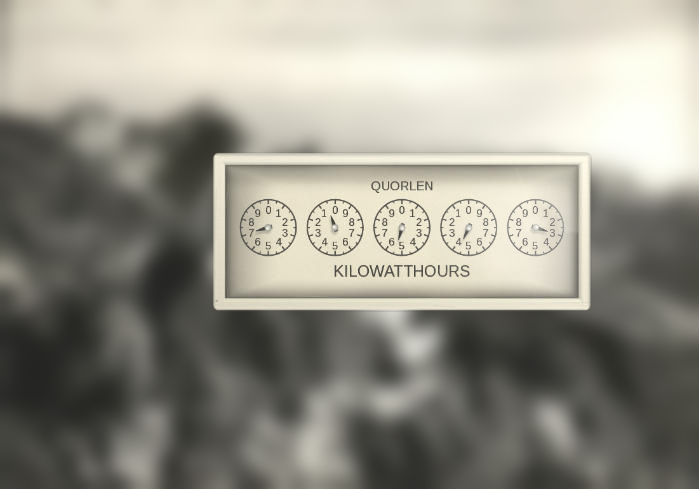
70543 kWh
